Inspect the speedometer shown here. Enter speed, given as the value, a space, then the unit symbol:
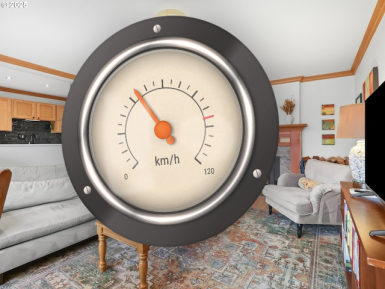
45 km/h
